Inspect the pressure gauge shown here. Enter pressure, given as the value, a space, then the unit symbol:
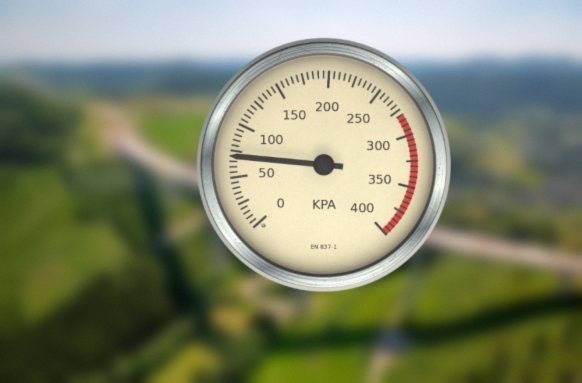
70 kPa
